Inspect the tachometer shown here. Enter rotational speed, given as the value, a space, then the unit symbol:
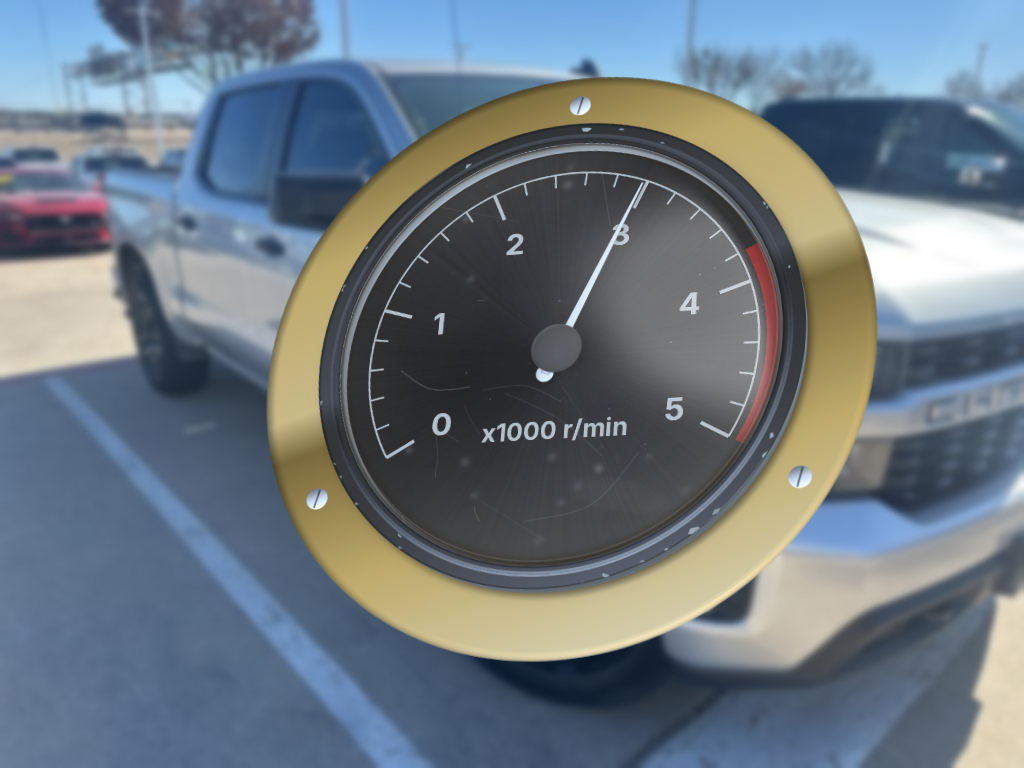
3000 rpm
